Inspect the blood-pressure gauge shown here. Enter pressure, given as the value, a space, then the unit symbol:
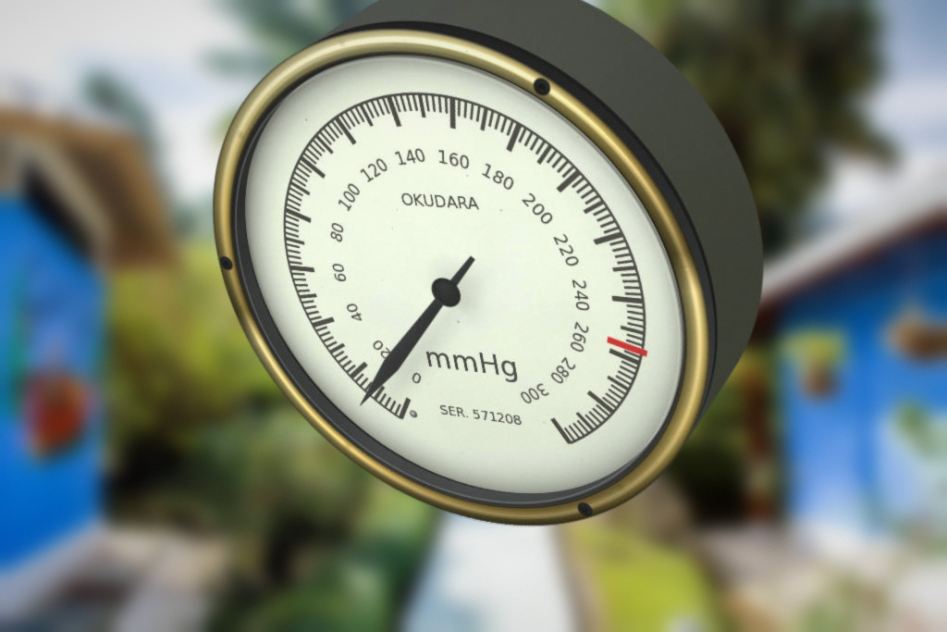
12 mmHg
